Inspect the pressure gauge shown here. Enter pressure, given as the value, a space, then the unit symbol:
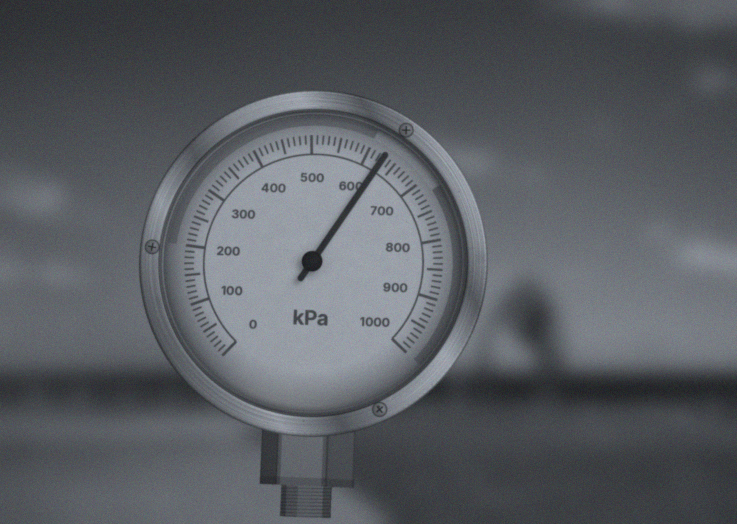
630 kPa
